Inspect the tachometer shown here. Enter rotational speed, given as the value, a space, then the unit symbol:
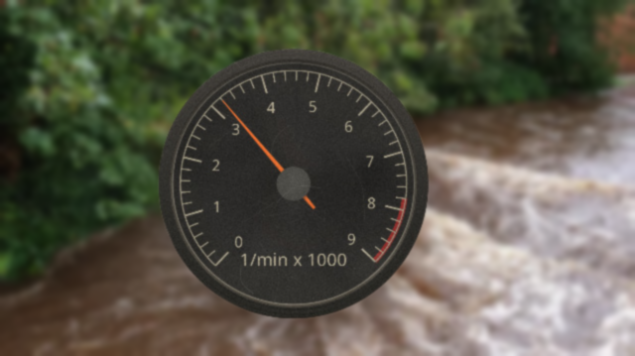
3200 rpm
